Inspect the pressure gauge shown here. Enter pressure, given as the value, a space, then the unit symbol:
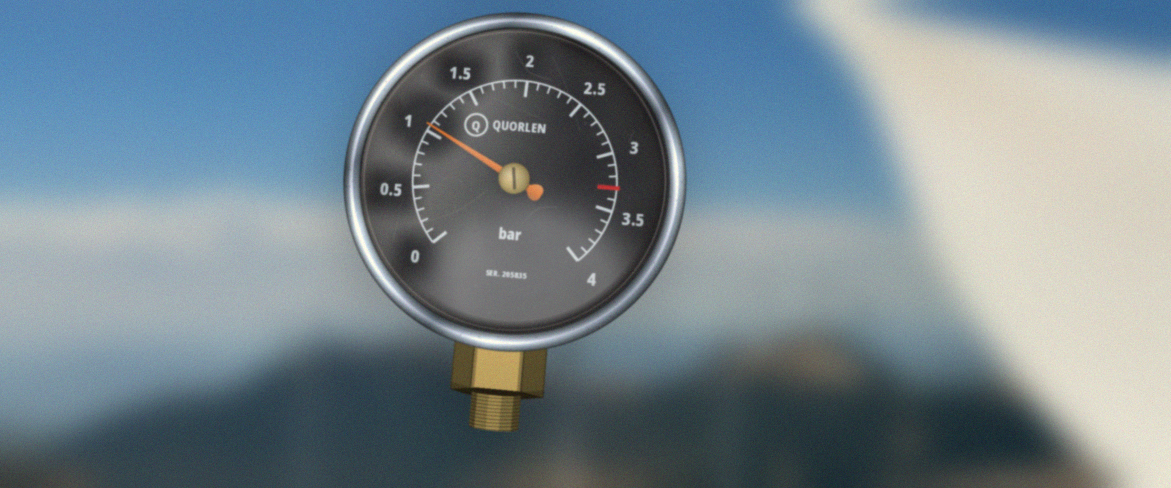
1.05 bar
